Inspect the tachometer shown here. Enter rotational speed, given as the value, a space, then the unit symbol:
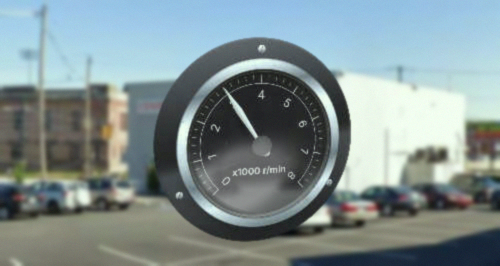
3000 rpm
